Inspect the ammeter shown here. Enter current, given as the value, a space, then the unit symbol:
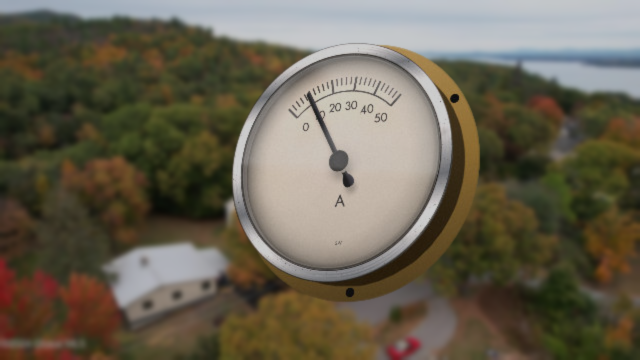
10 A
